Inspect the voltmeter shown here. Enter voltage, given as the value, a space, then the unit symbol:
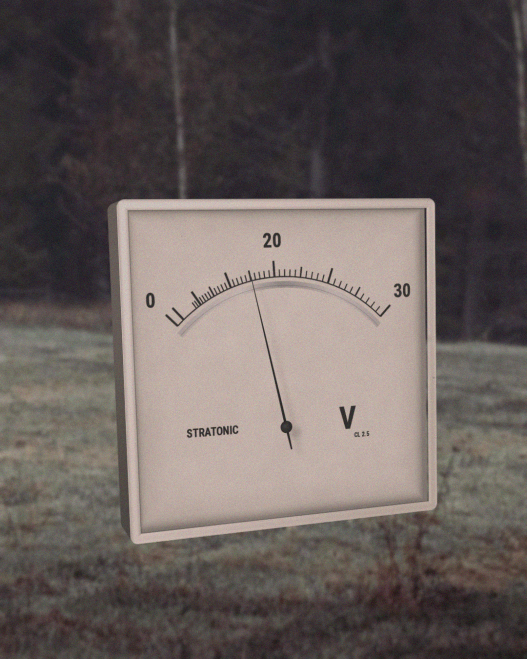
17.5 V
